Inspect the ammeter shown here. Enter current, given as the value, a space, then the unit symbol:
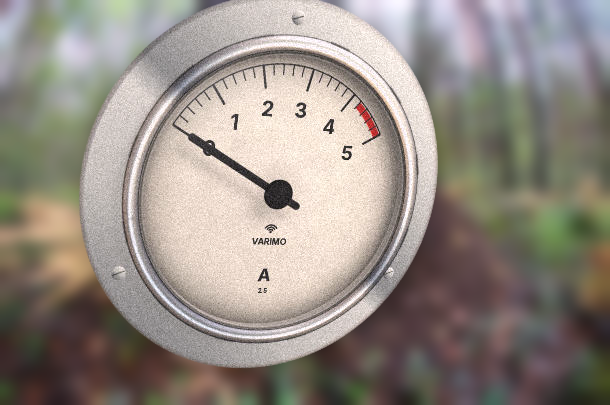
0 A
